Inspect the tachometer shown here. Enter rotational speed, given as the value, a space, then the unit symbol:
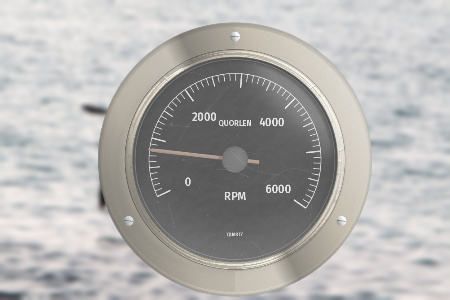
800 rpm
